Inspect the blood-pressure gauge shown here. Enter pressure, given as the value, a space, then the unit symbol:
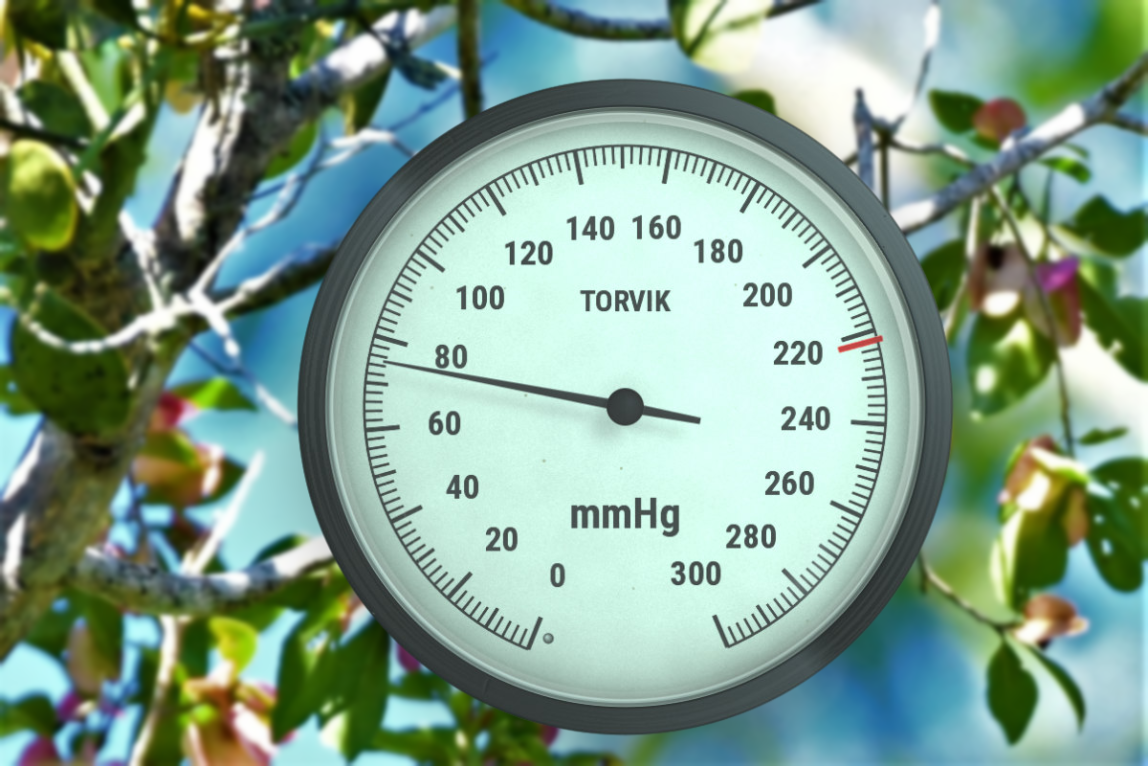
75 mmHg
